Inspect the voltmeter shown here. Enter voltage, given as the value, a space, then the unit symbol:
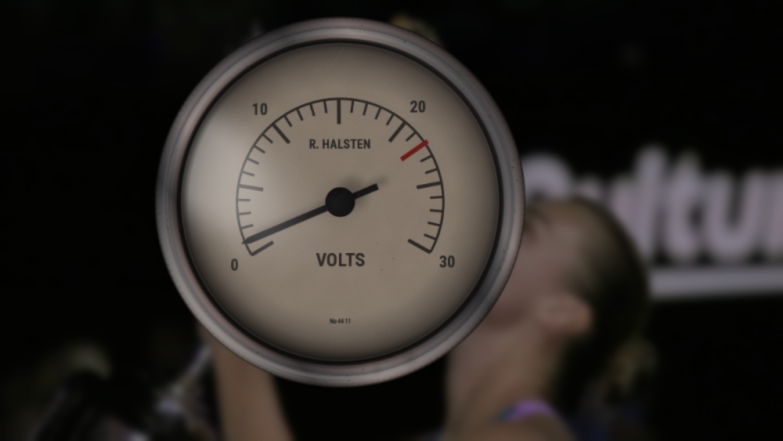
1 V
